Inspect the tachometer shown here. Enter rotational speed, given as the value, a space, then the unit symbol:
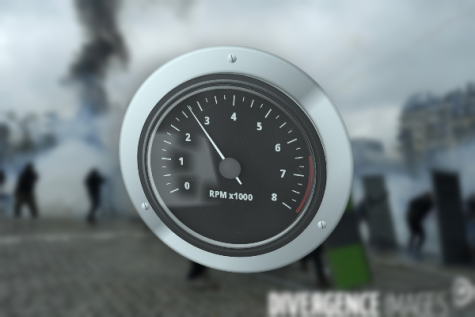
2750 rpm
